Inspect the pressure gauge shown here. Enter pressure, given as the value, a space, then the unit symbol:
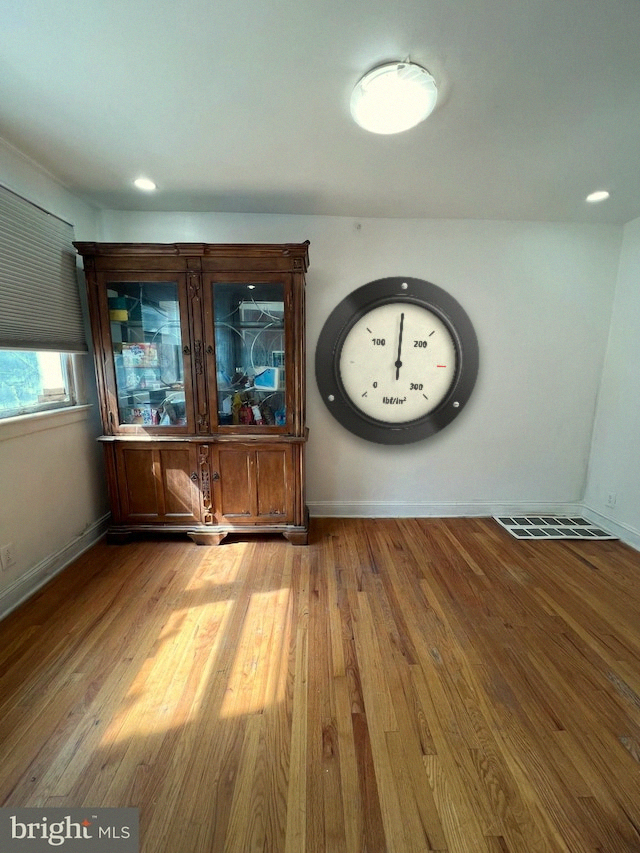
150 psi
